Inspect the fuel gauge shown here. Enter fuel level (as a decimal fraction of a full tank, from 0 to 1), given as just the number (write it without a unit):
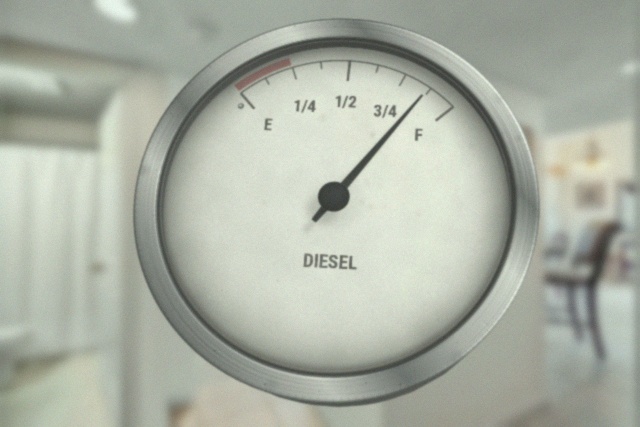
0.875
